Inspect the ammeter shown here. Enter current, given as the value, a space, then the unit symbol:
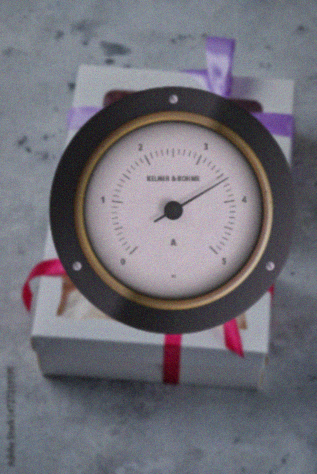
3.6 A
